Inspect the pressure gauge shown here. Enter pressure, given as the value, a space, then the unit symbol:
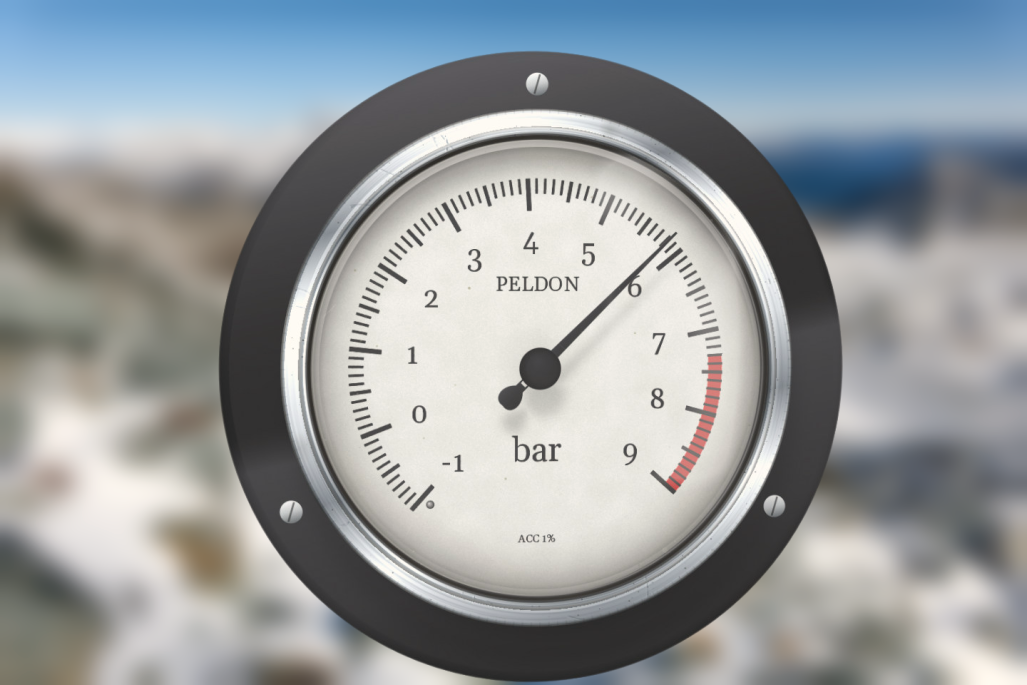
5.8 bar
